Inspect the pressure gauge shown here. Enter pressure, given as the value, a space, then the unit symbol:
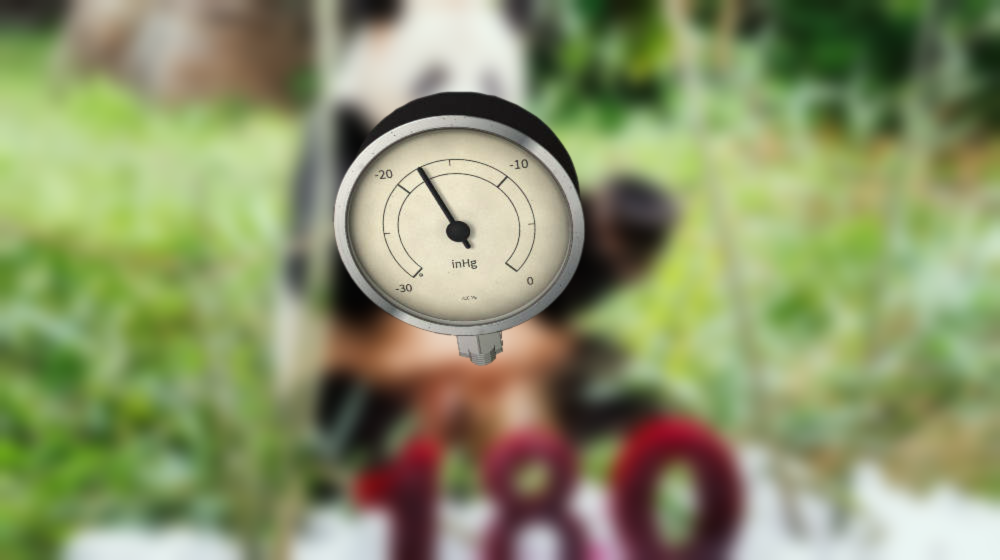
-17.5 inHg
